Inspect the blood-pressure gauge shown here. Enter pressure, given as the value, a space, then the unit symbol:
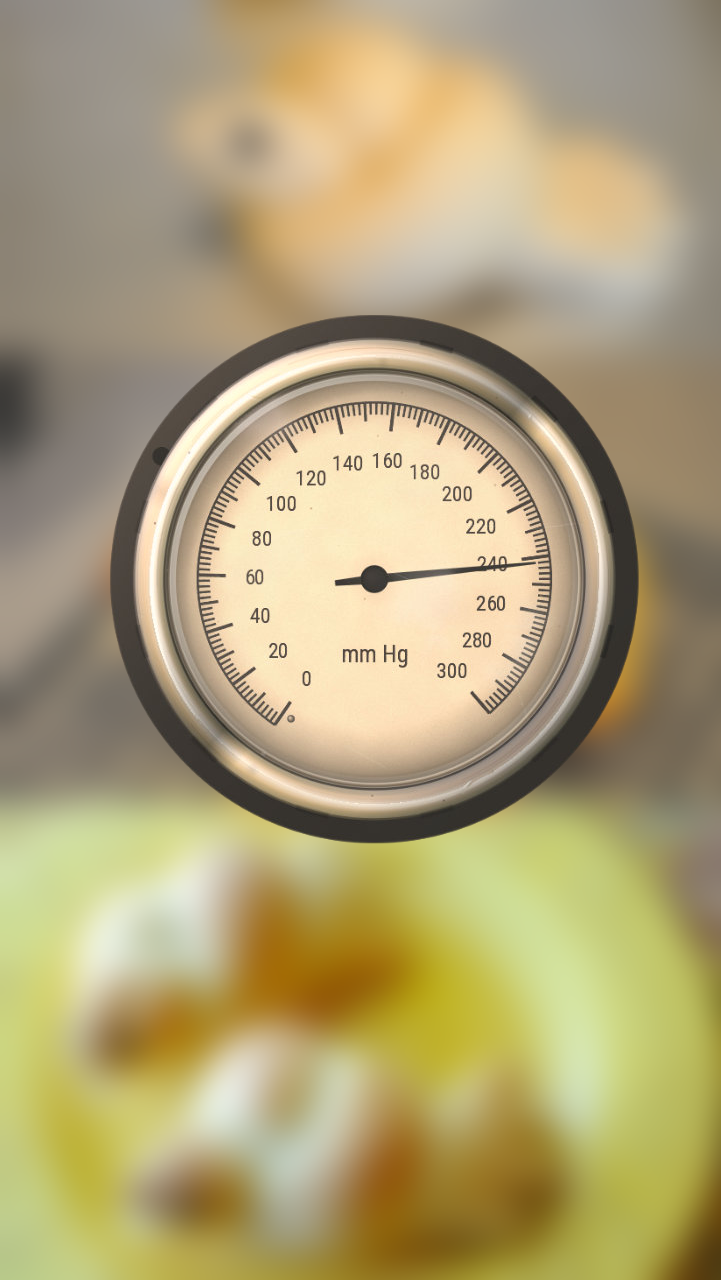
242 mmHg
